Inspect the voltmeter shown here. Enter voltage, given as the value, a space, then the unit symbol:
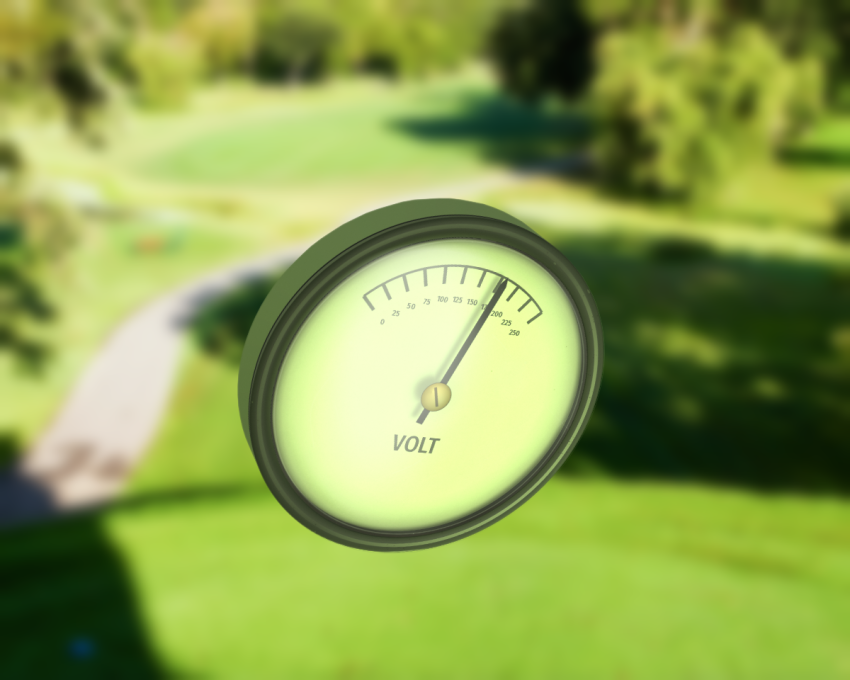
175 V
